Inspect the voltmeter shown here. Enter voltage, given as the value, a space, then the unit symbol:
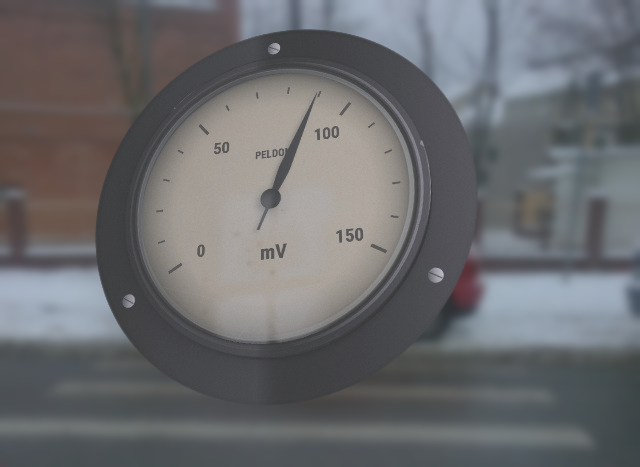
90 mV
